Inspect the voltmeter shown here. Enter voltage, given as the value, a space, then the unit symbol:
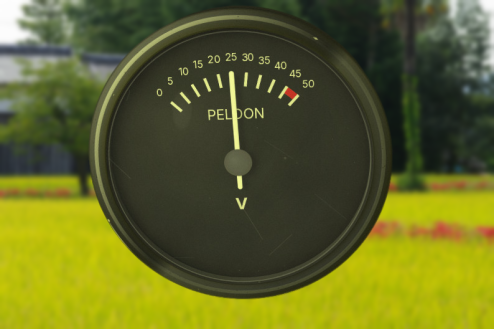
25 V
